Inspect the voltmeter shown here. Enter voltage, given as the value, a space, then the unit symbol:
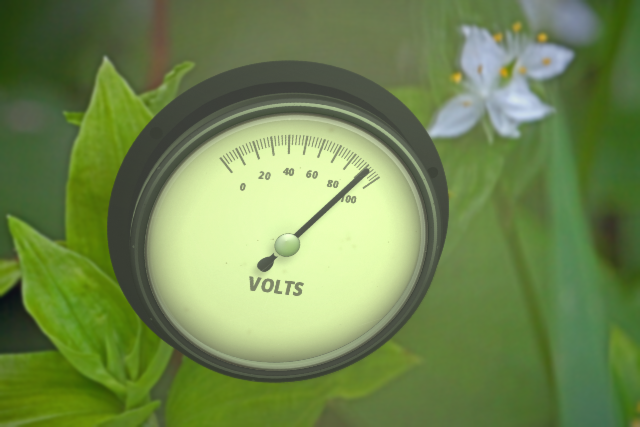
90 V
